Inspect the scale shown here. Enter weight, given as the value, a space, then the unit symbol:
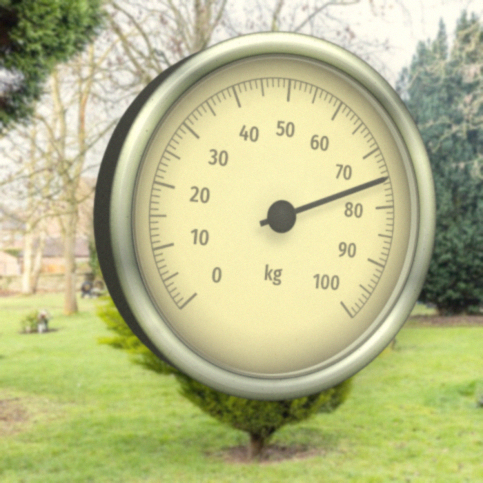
75 kg
